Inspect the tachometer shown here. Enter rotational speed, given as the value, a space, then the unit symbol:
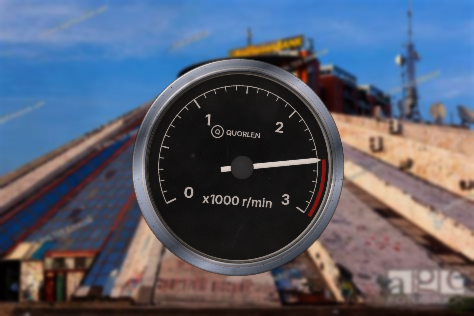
2500 rpm
